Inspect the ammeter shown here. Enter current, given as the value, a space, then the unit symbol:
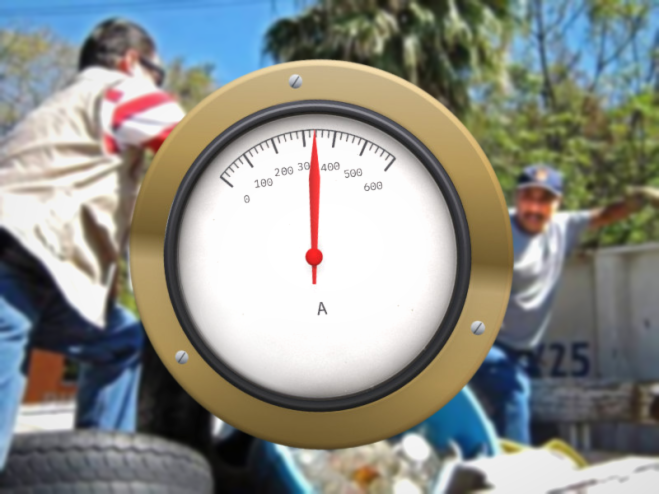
340 A
